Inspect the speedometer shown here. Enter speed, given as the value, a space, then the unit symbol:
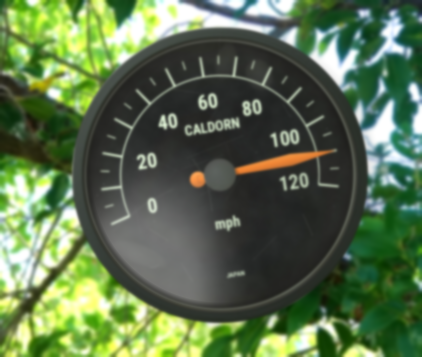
110 mph
